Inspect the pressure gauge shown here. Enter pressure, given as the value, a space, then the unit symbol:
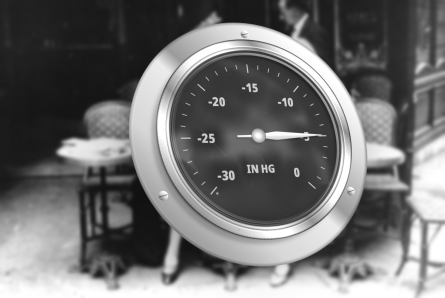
-5 inHg
